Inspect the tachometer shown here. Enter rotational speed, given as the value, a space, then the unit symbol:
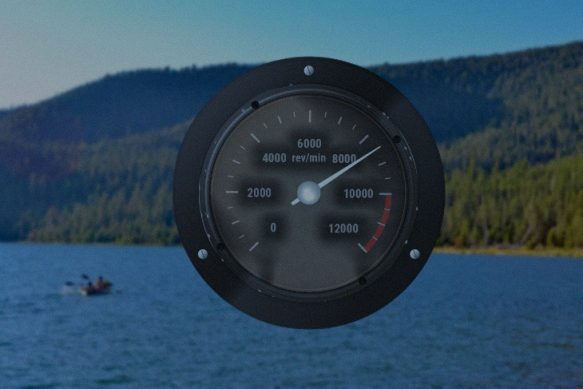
8500 rpm
